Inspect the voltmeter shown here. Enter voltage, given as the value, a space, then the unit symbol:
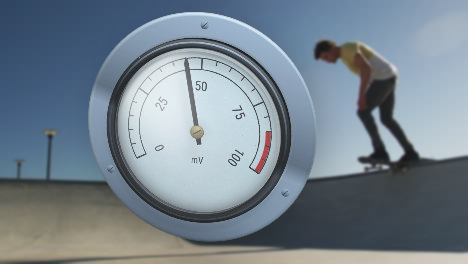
45 mV
